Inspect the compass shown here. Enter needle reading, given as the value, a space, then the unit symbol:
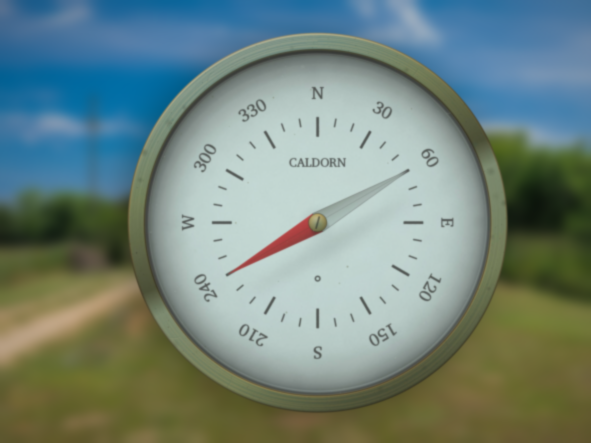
240 °
